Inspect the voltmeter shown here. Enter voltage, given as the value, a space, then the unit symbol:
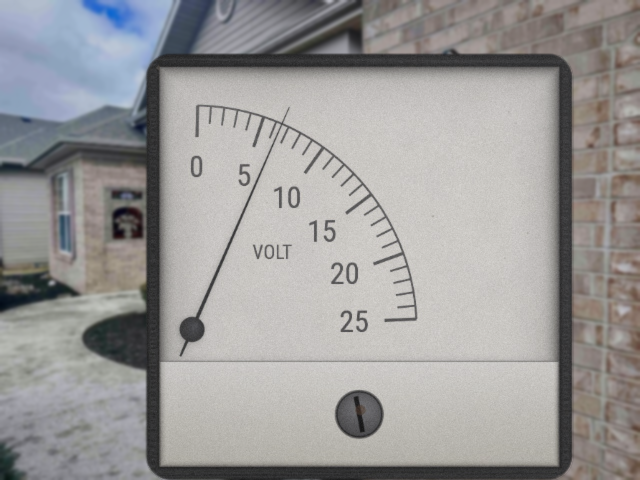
6.5 V
